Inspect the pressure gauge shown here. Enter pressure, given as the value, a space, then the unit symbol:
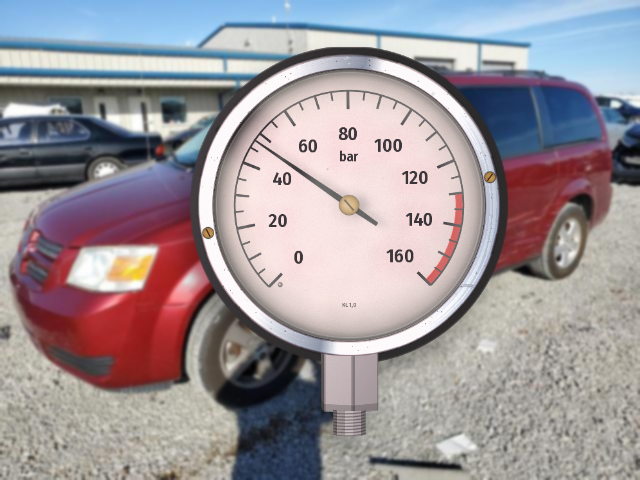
47.5 bar
